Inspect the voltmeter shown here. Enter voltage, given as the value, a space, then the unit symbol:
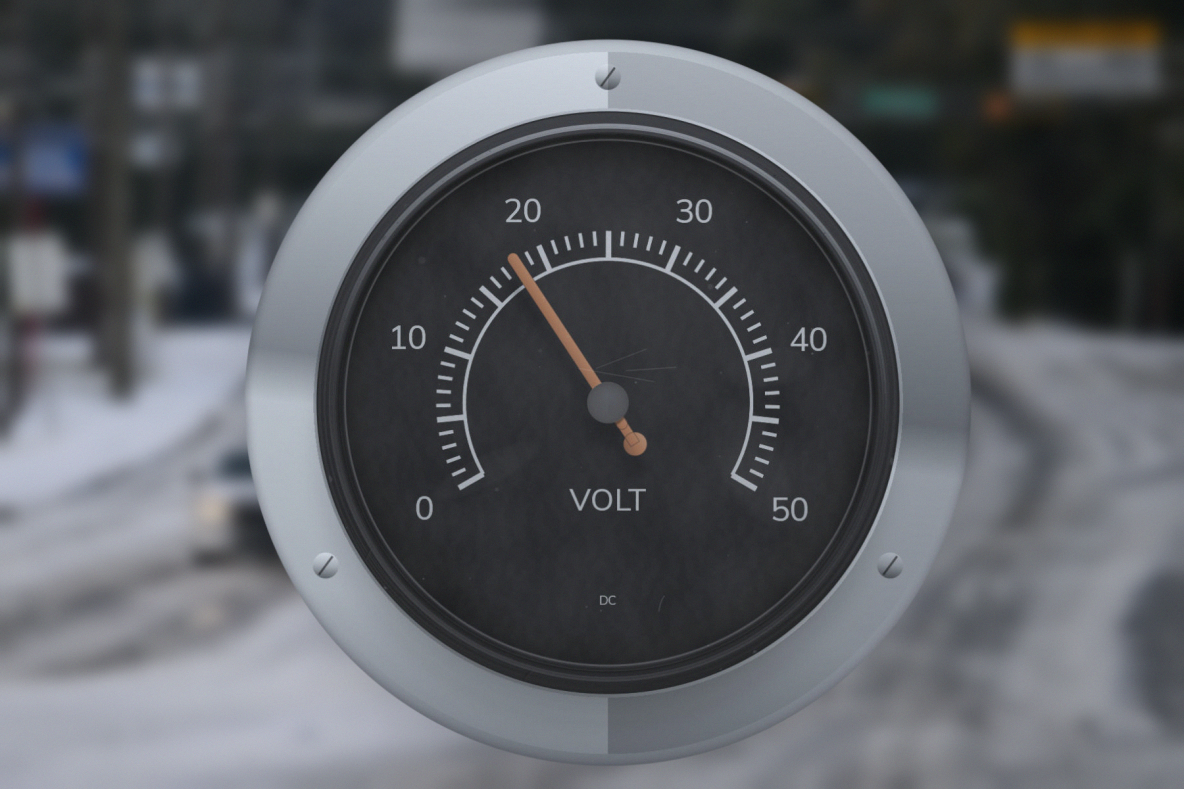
18 V
